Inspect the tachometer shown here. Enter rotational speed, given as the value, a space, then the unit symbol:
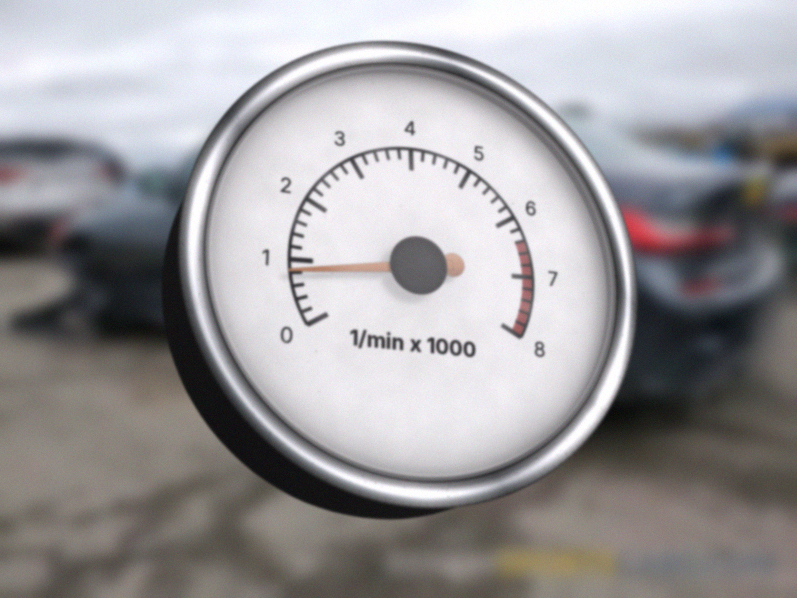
800 rpm
